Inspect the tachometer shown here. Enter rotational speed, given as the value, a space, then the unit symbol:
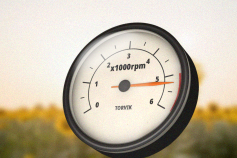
5250 rpm
